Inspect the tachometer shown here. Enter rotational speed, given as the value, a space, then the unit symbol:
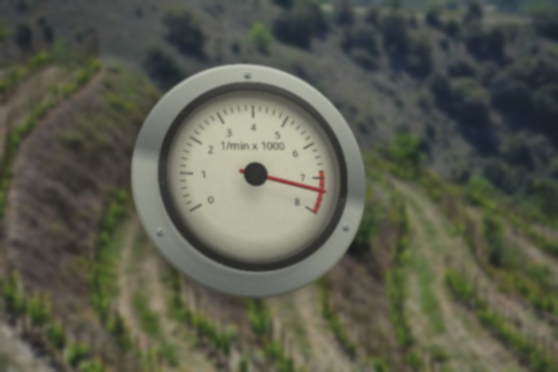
7400 rpm
